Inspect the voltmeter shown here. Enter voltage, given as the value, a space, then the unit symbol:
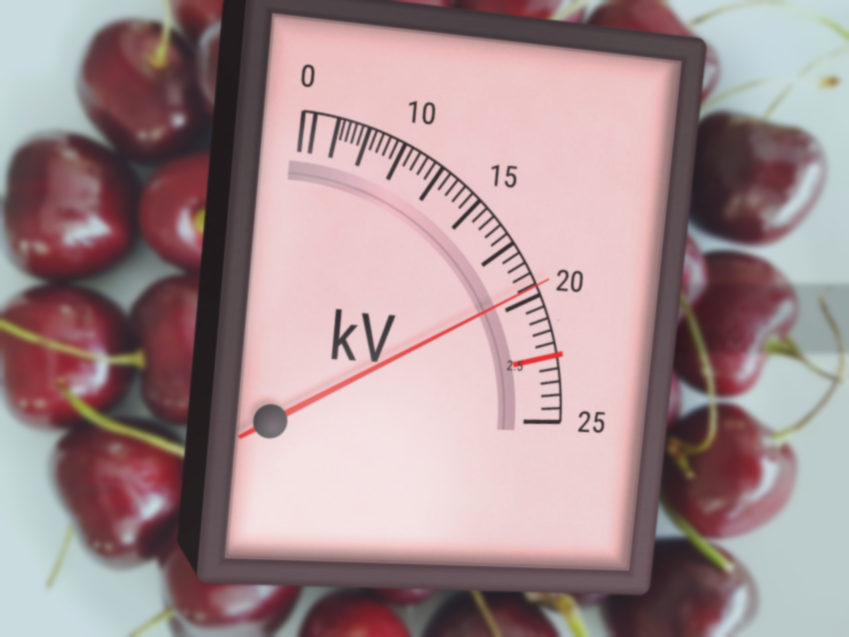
19.5 kV
